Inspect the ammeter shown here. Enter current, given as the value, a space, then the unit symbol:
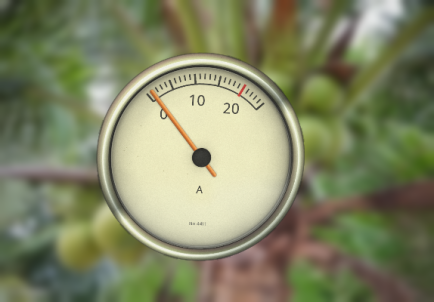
1 A
